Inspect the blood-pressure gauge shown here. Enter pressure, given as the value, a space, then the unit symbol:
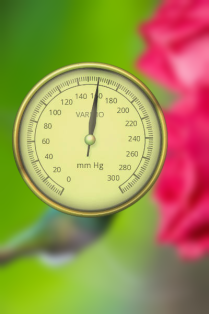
160 mmHg
